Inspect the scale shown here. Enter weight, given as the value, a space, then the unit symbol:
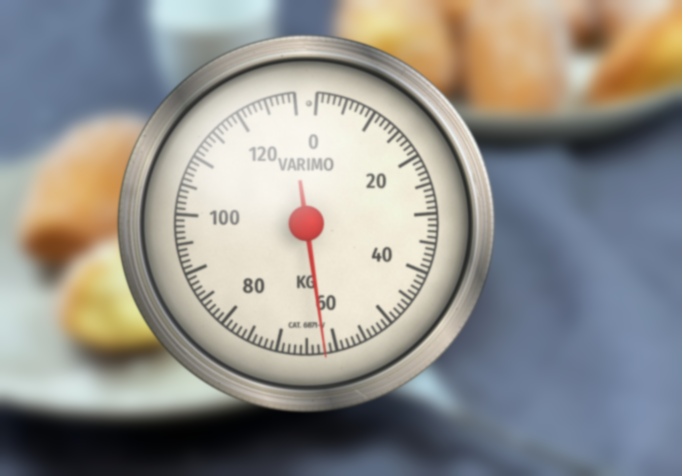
62 kg
